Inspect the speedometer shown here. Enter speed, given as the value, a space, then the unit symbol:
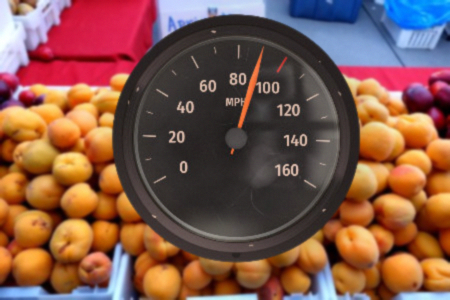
90 mph
